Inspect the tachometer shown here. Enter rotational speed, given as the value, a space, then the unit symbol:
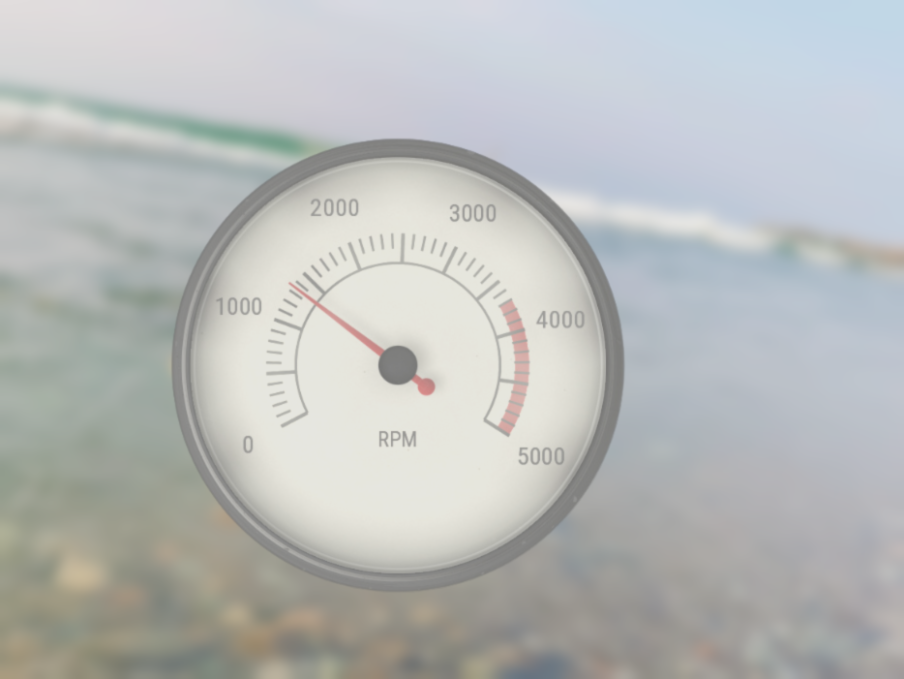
1350 rpm
